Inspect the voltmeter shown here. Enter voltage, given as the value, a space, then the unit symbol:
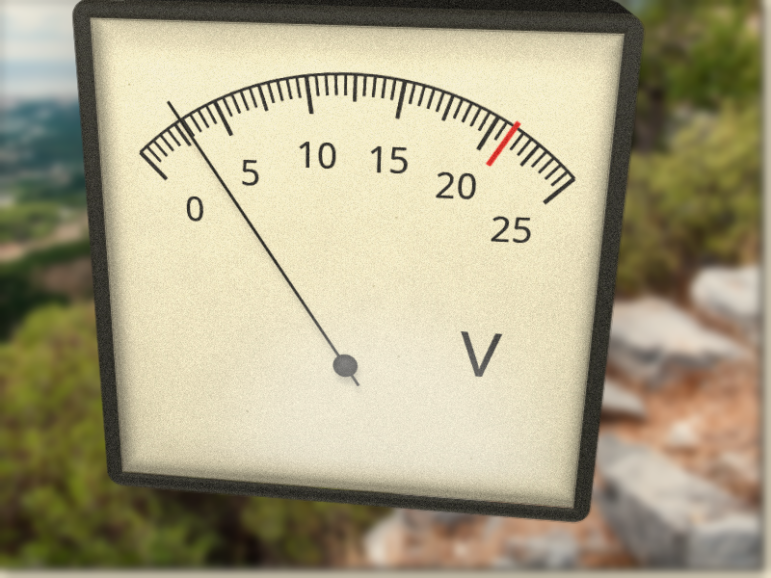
3 V
